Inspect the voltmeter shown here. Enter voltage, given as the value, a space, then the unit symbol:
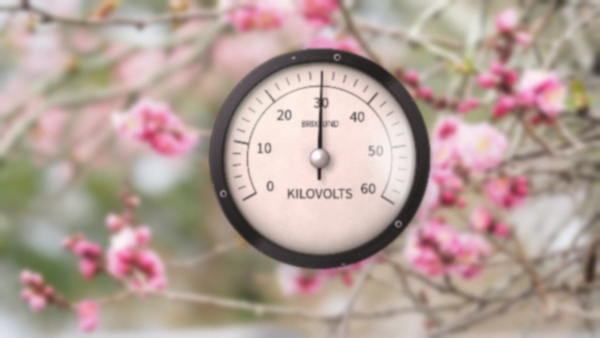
30 kV
